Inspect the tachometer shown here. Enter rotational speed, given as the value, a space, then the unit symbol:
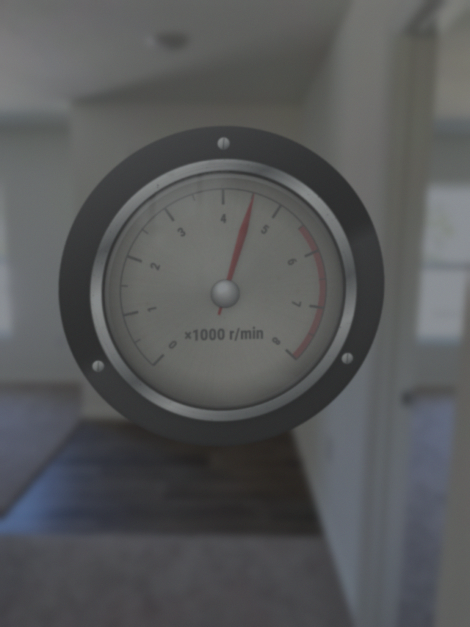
4500 rpm
